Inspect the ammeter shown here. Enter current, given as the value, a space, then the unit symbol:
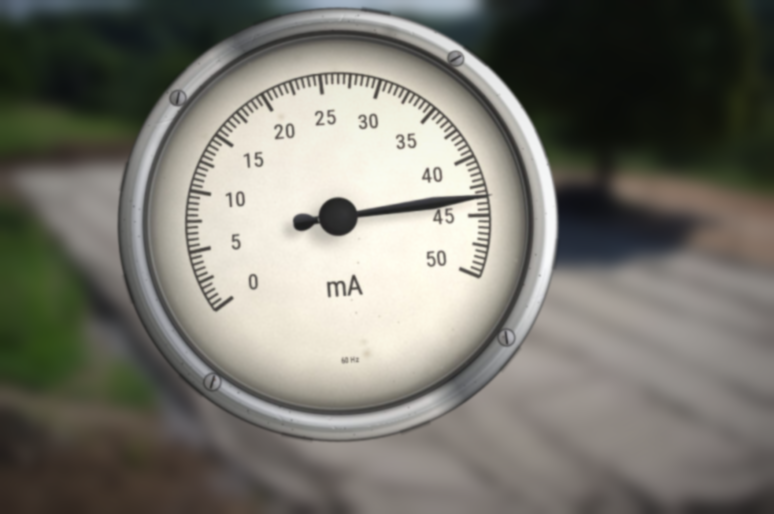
43.5 mA
